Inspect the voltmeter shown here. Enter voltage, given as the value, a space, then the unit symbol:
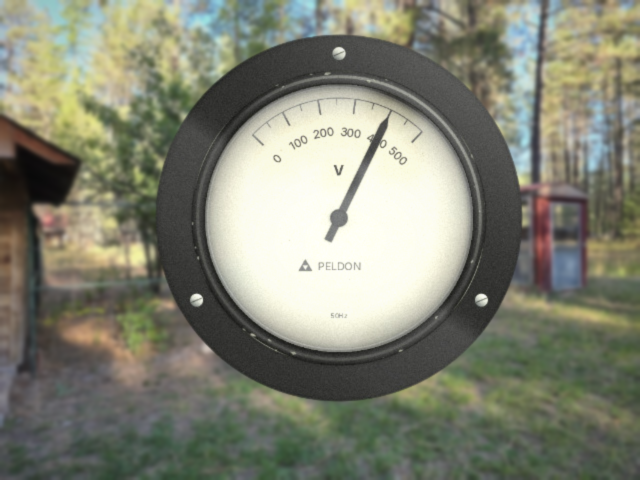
400 V
